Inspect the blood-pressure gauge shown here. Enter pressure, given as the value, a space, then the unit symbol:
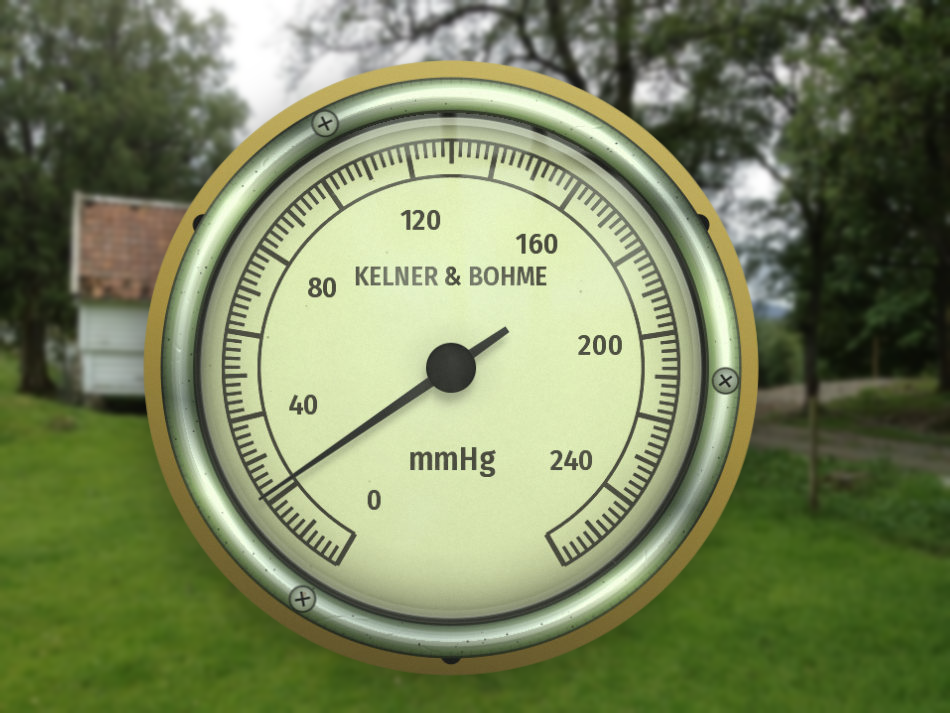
22 mmHg
